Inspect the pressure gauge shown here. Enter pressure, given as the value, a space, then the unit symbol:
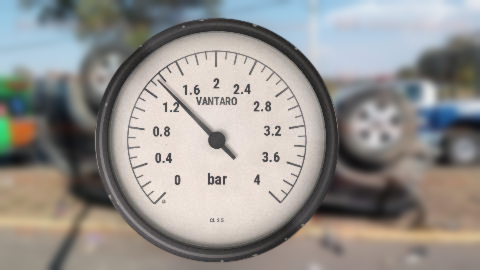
1.35 bar
